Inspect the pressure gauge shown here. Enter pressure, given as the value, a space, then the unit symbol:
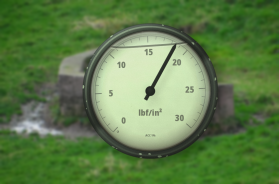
18.5 psi
